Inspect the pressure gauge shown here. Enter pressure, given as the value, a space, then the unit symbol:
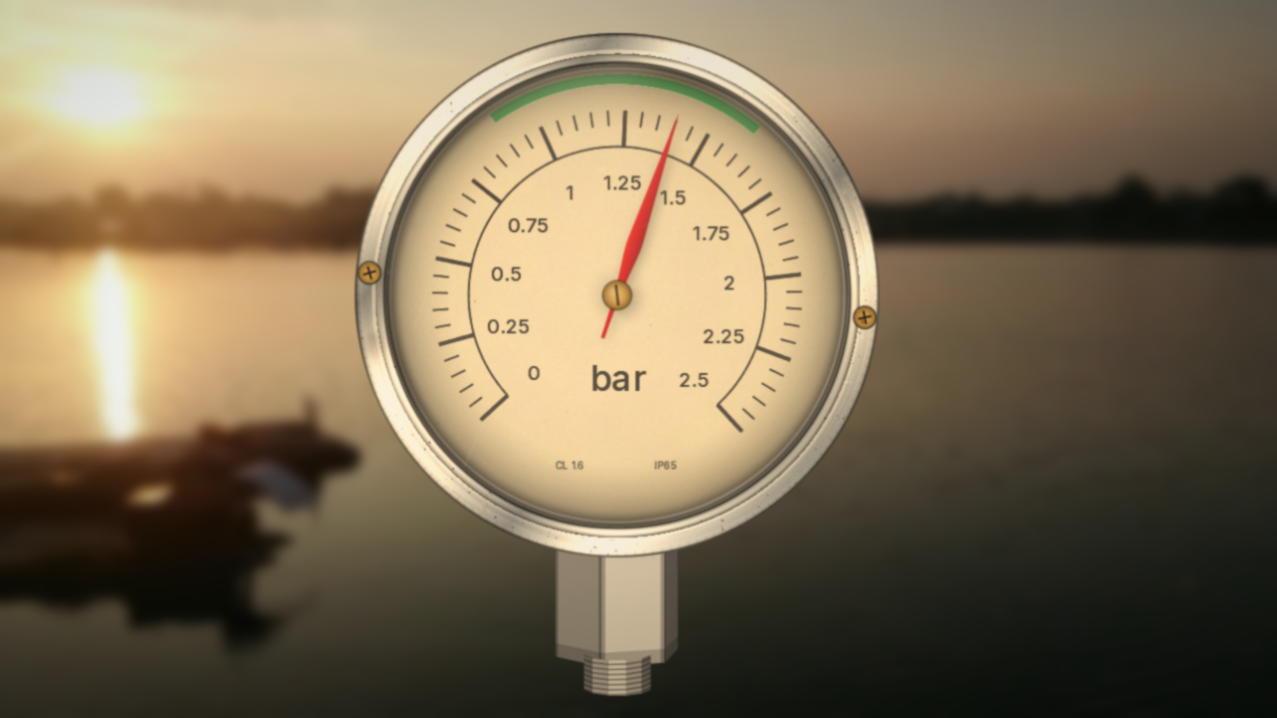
1.4 bar
